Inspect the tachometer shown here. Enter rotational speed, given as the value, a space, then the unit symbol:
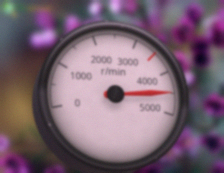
4500 rpm
